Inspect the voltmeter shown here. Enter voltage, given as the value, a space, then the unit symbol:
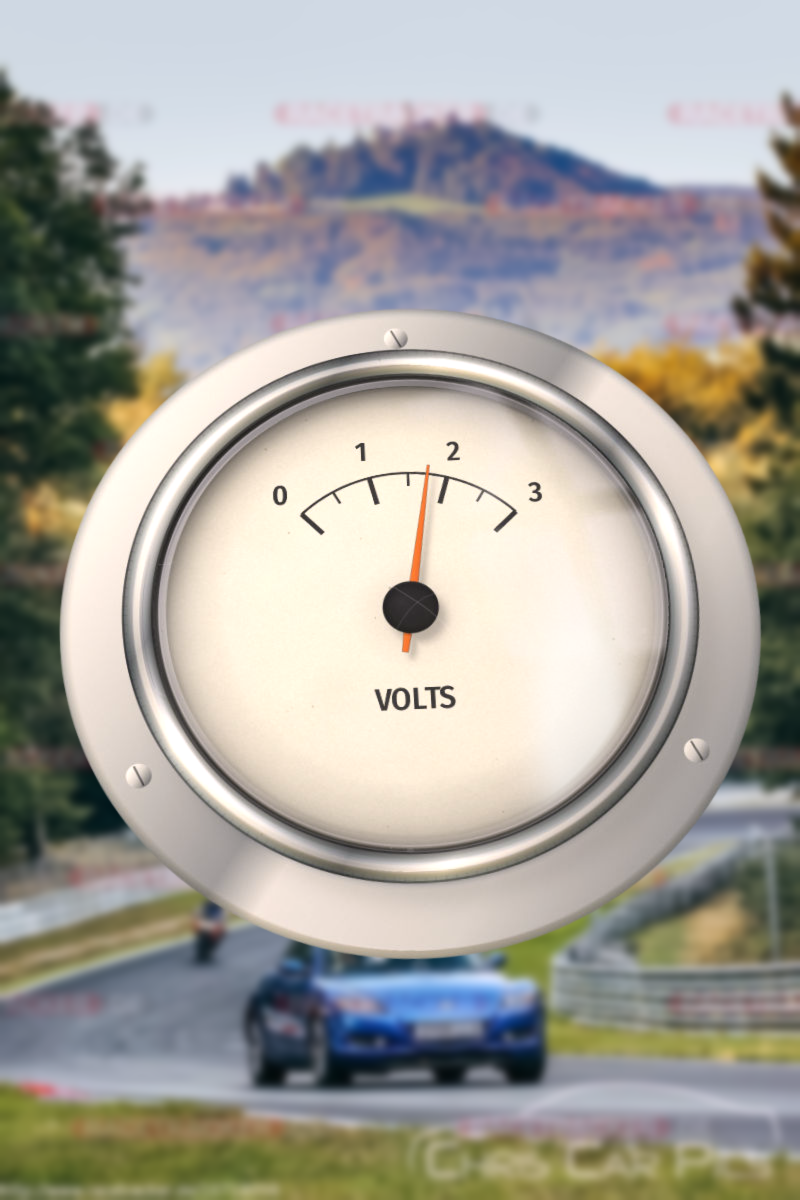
1.75 V
